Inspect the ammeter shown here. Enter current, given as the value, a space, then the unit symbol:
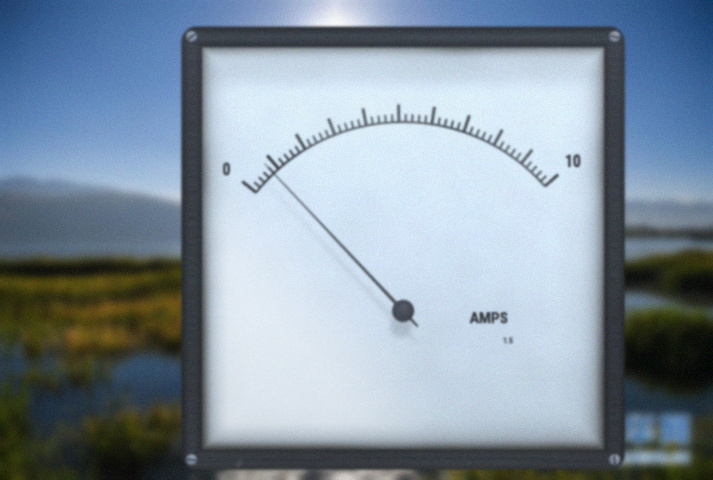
0.8 A
